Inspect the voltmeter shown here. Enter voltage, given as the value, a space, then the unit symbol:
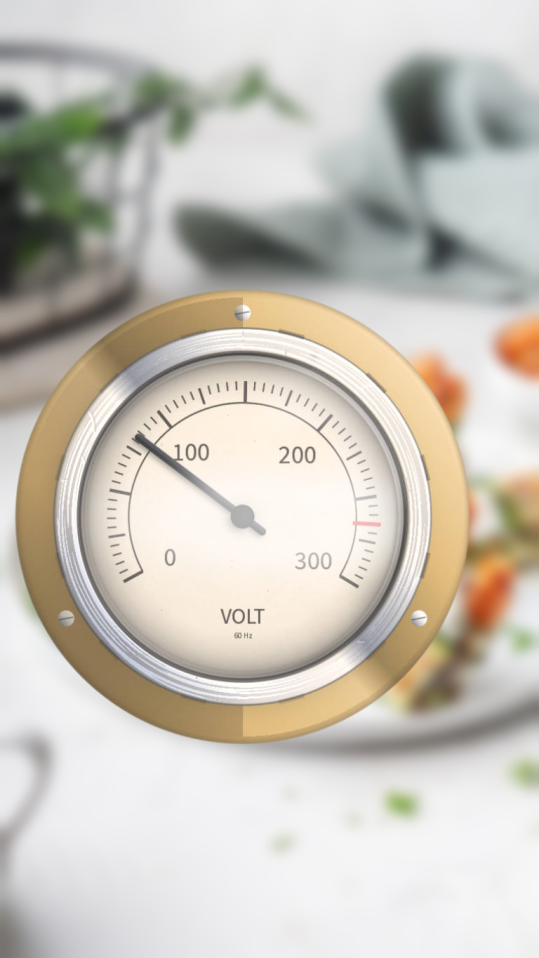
82.5 V
